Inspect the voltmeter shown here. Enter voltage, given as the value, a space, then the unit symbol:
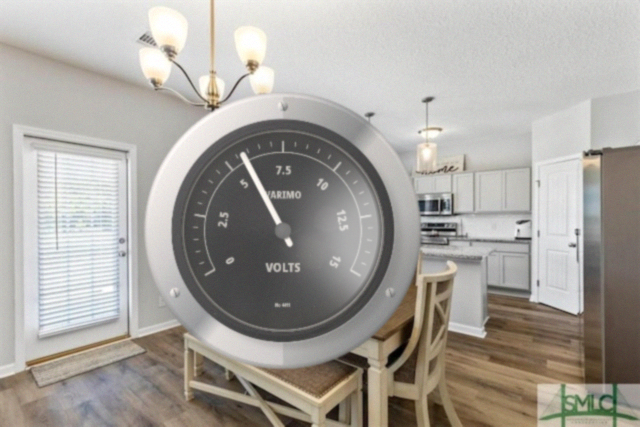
5.75 V
